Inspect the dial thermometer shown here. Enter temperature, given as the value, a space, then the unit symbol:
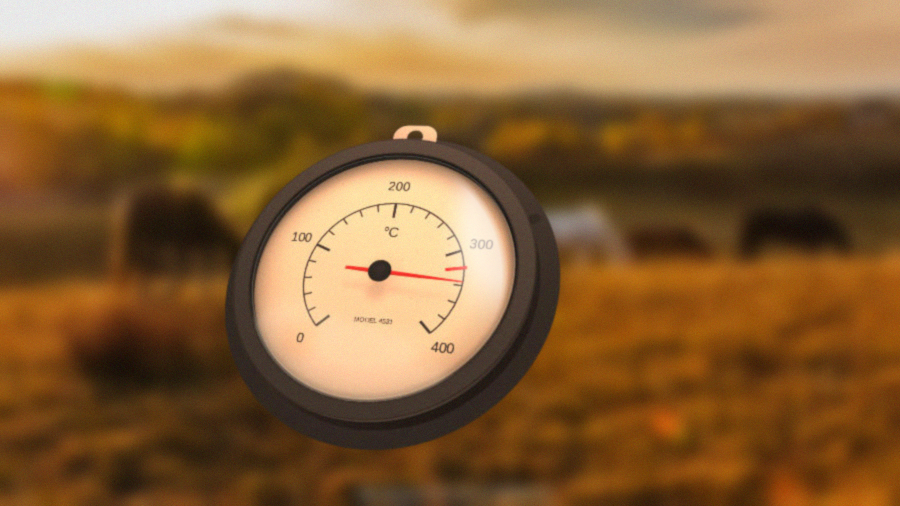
340 °C
